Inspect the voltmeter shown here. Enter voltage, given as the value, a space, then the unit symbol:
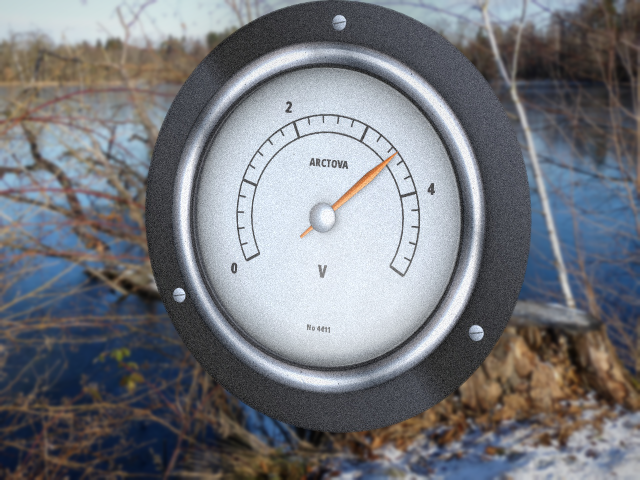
3.5 V
